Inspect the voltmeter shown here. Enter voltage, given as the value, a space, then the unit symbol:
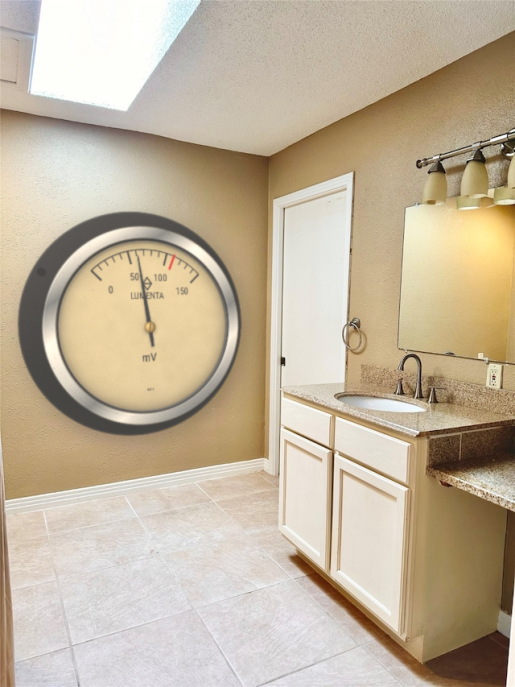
60 mV
